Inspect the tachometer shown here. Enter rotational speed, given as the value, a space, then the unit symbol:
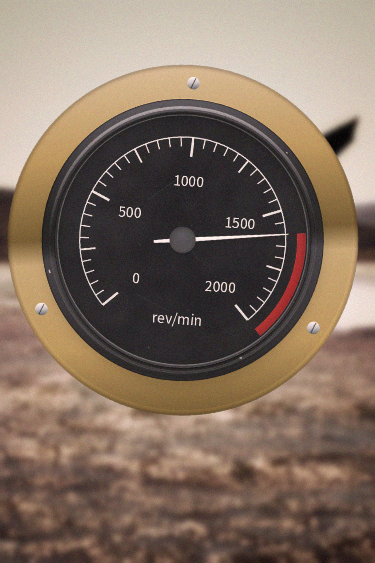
1600 rpm
